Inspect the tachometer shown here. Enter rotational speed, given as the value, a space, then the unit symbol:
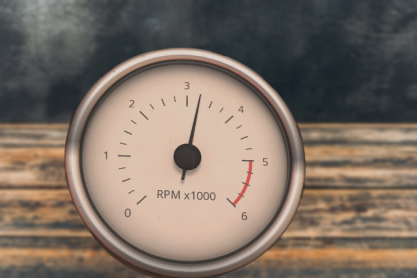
3250 rpm
